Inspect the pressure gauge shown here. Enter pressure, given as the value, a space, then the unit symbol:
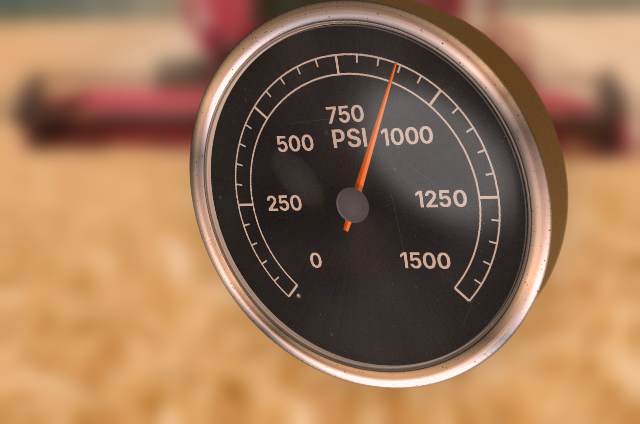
900 psi
